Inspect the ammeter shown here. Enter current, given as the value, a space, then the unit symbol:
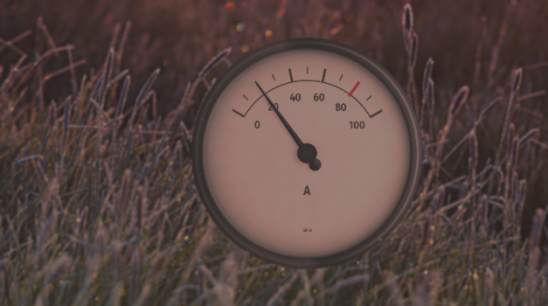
20 A
